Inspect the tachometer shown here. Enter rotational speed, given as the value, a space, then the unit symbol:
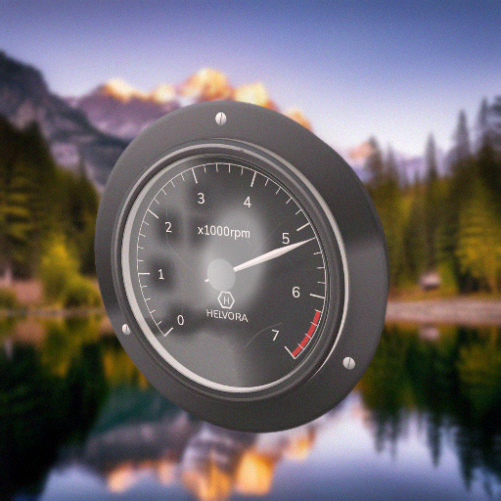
5200 rpm
